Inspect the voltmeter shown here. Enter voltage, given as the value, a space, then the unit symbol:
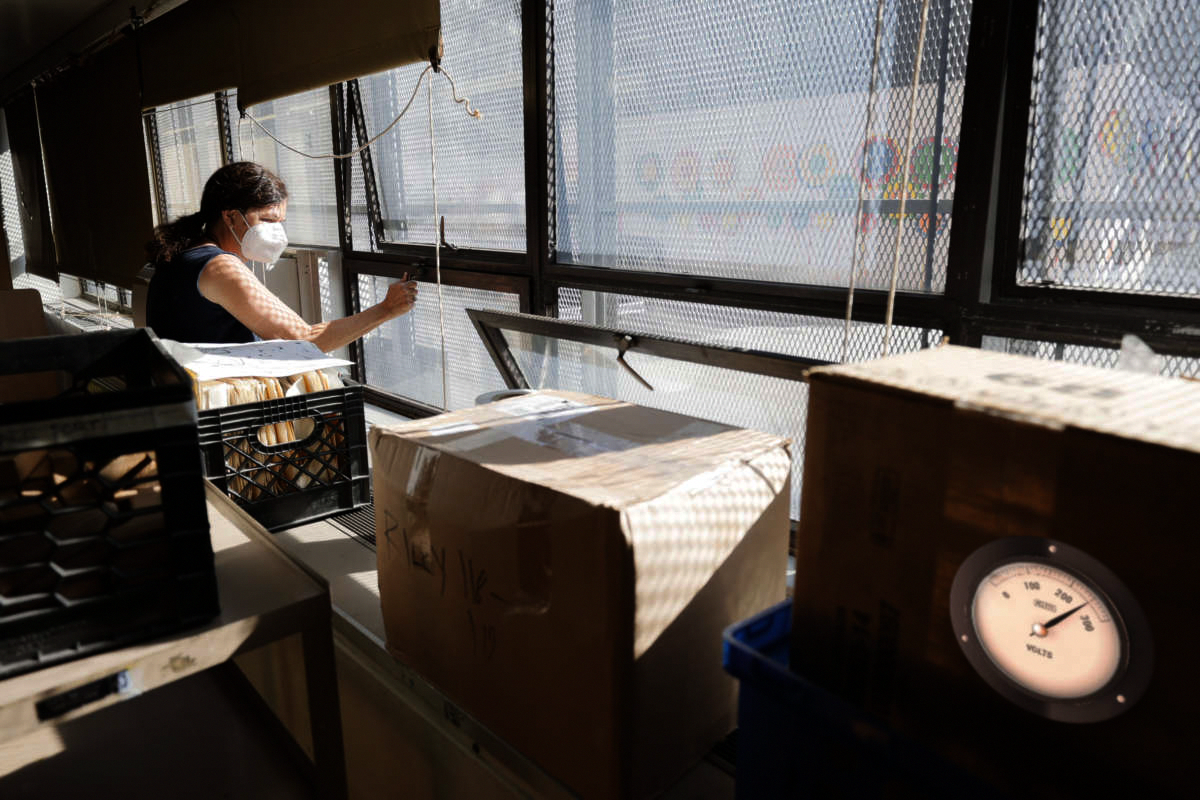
250 V
